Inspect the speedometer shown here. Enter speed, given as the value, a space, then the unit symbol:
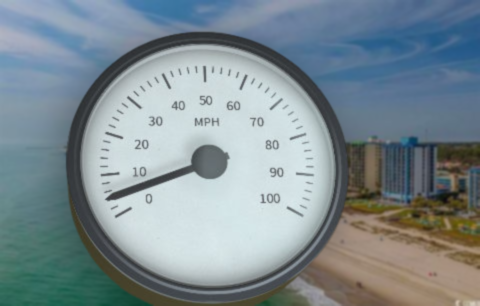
4 mph
